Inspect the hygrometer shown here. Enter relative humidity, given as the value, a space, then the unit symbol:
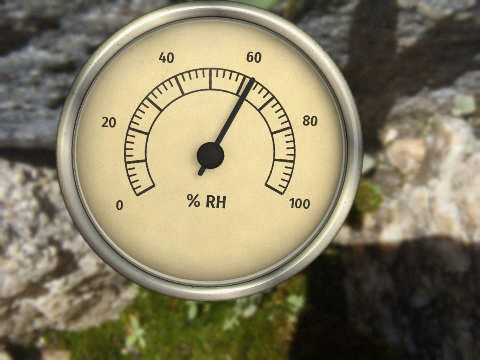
62 %
